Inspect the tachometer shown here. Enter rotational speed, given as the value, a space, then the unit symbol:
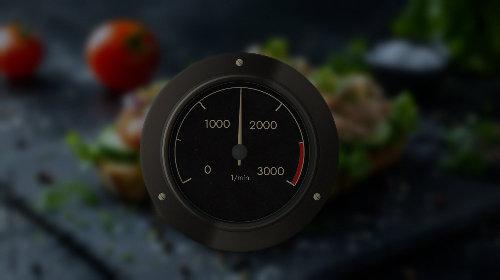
1500 rpm
